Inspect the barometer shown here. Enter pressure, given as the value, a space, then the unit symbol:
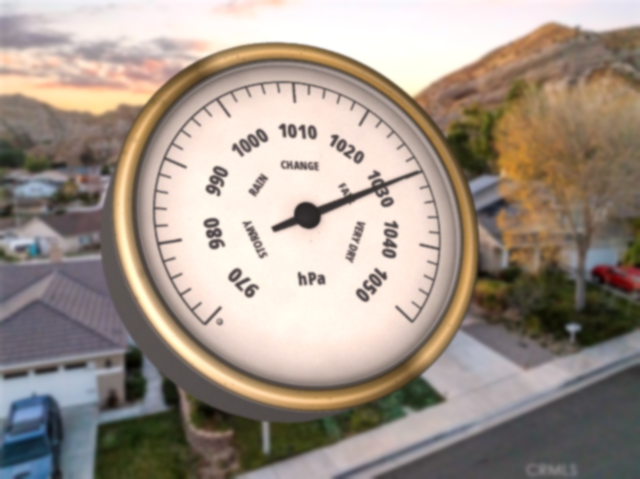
1030 hPa
